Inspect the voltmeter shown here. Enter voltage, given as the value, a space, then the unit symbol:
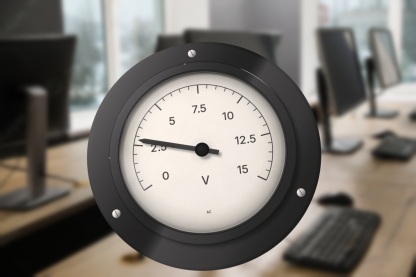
2.75 V
